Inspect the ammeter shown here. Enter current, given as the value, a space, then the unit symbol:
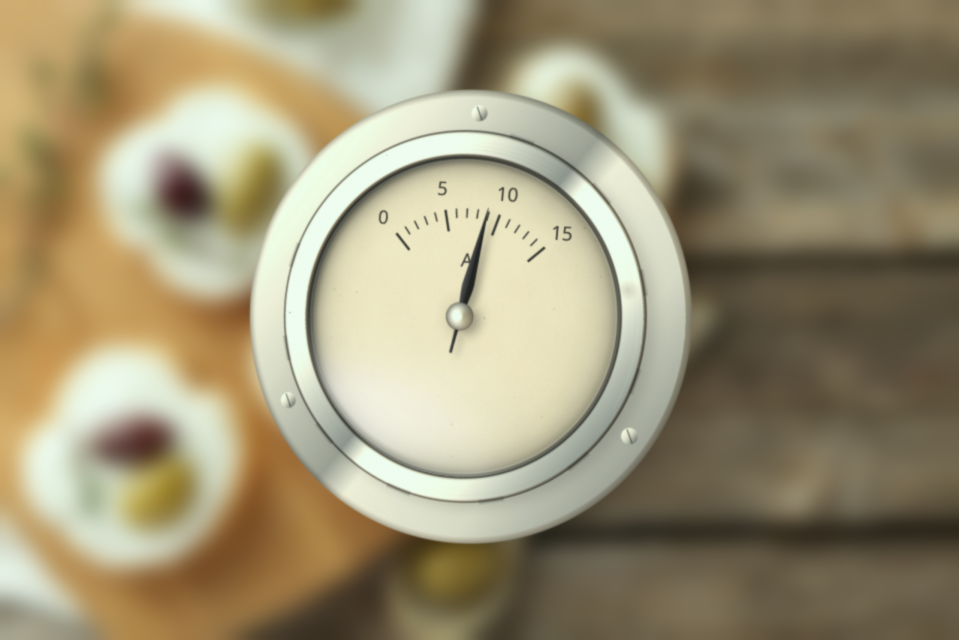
9 A
